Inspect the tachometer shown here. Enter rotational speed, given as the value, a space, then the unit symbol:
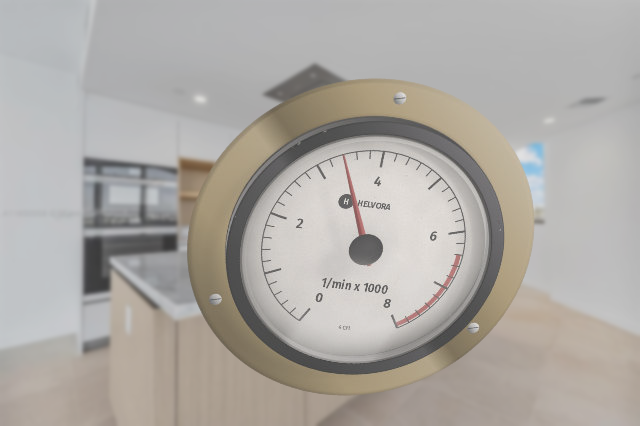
3400 rpm
